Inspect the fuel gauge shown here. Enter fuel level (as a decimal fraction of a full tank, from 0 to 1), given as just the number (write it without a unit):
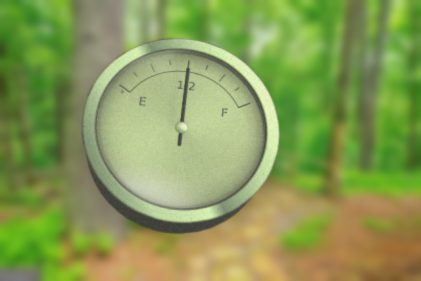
0.5
